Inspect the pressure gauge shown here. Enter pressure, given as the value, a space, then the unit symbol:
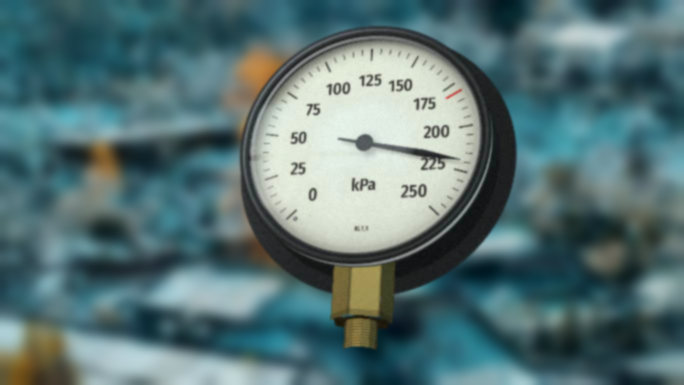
220 kPa
